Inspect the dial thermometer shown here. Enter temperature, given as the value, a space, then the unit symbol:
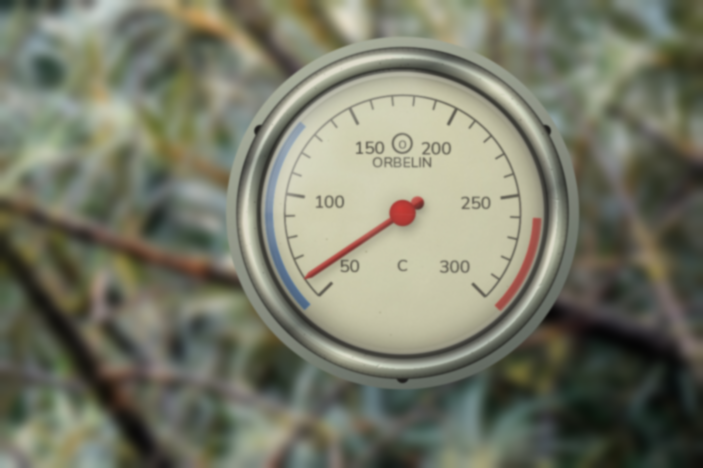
60 °C
